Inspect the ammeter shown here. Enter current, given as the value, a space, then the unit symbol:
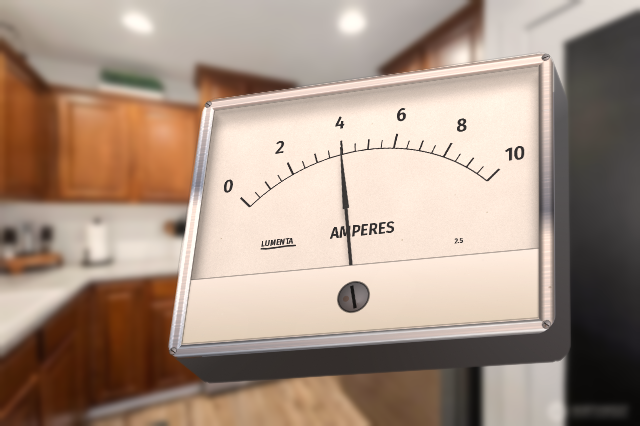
4 A
